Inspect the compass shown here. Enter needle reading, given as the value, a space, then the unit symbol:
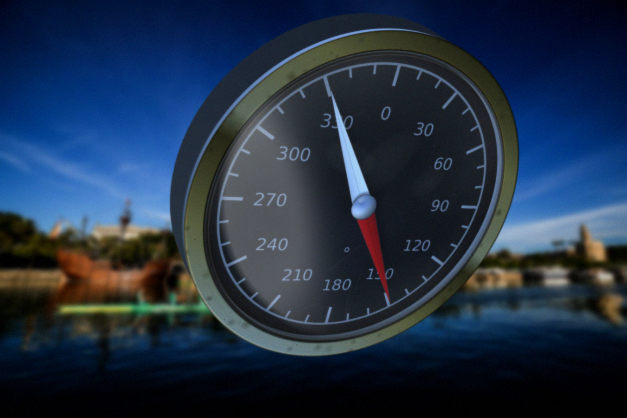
150 °
